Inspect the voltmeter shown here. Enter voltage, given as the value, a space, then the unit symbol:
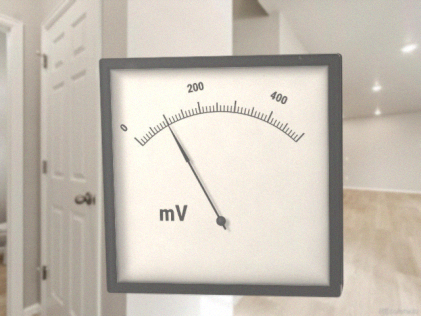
100 mV
